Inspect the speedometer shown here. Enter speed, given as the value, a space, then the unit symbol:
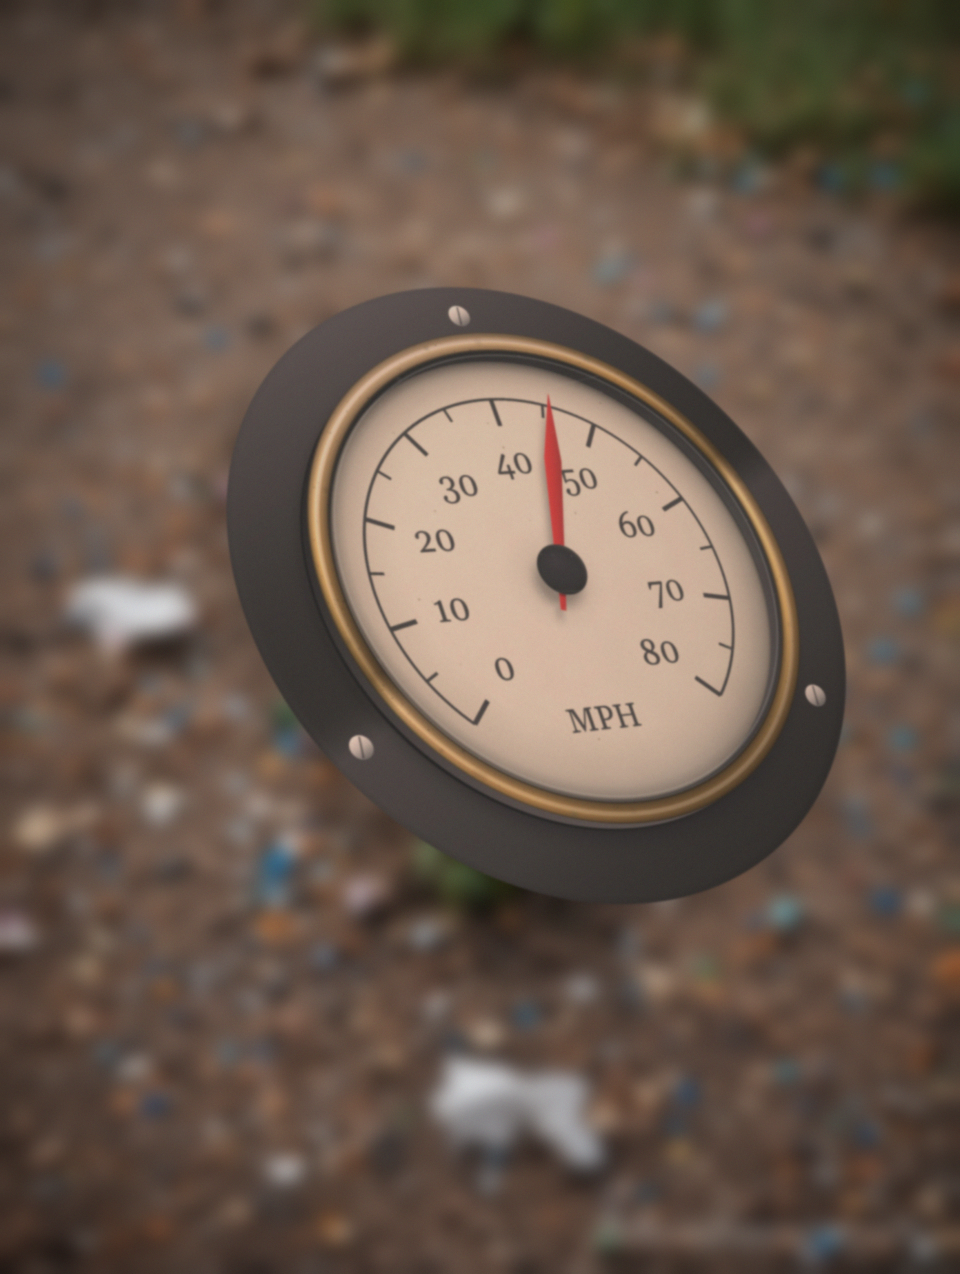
45 mph
